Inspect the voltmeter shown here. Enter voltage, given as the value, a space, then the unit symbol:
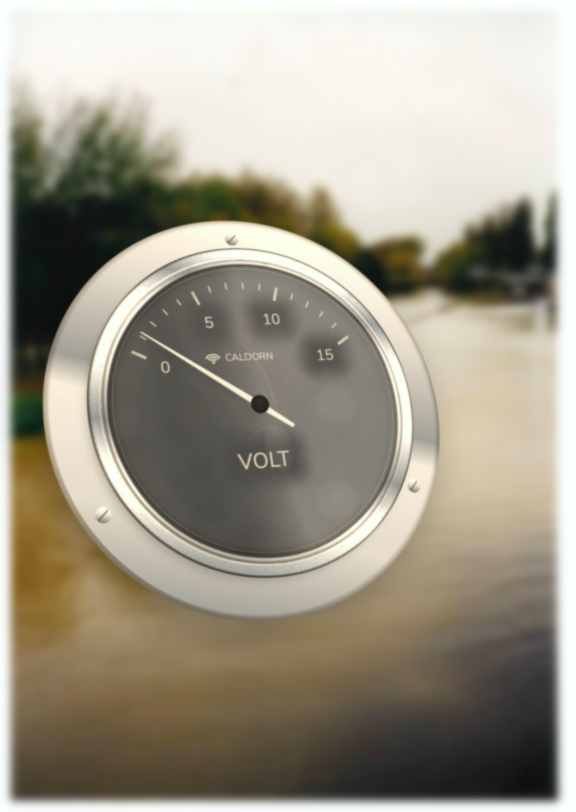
1 V
